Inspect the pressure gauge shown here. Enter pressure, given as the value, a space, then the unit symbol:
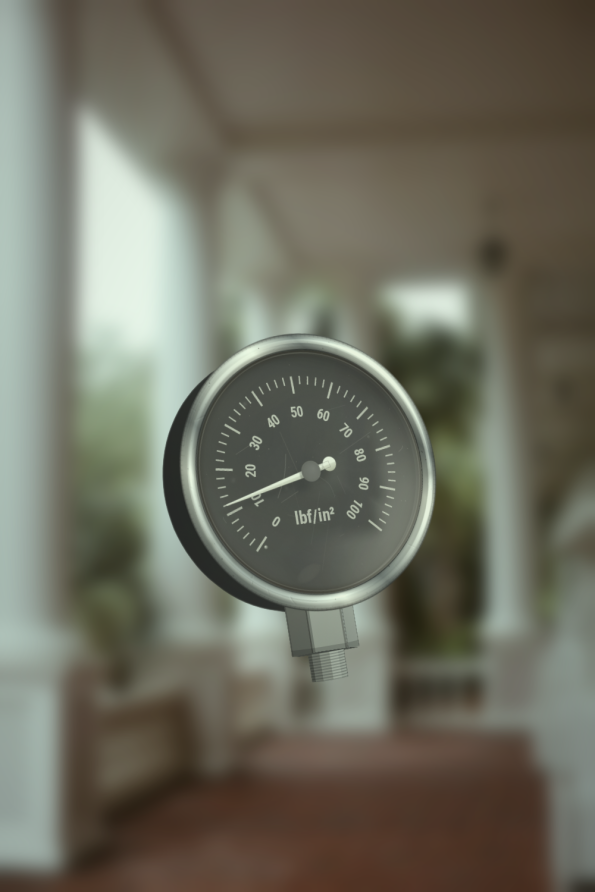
12 psi
